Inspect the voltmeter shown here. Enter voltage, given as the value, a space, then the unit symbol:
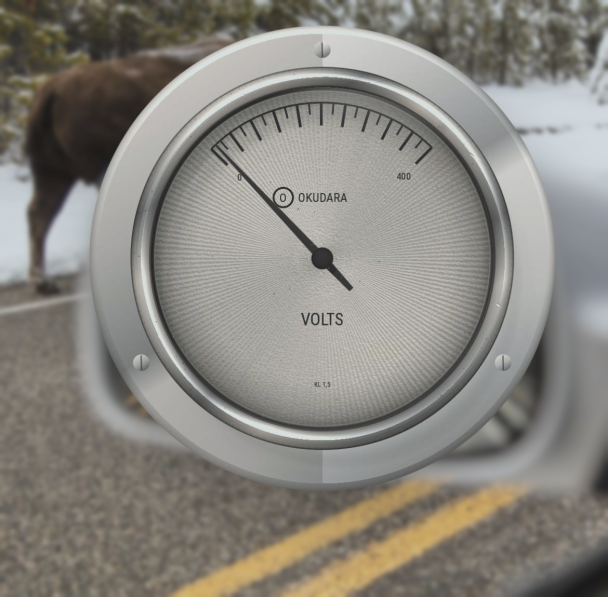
10 V
